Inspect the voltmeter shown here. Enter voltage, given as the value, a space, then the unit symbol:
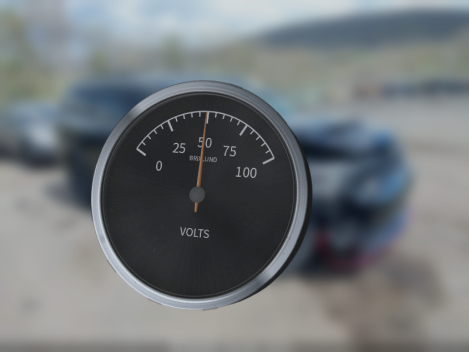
50 V
